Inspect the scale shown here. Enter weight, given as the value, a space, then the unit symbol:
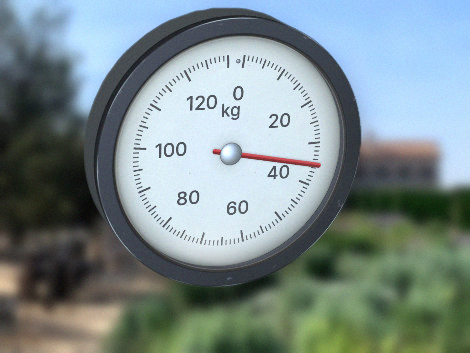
35 kg
